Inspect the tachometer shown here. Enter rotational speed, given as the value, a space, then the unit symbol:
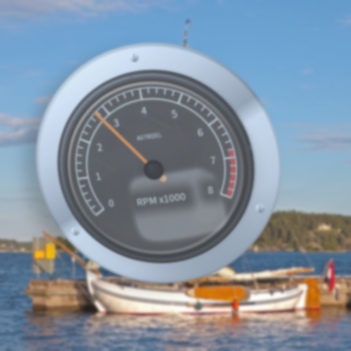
2800 rpm
